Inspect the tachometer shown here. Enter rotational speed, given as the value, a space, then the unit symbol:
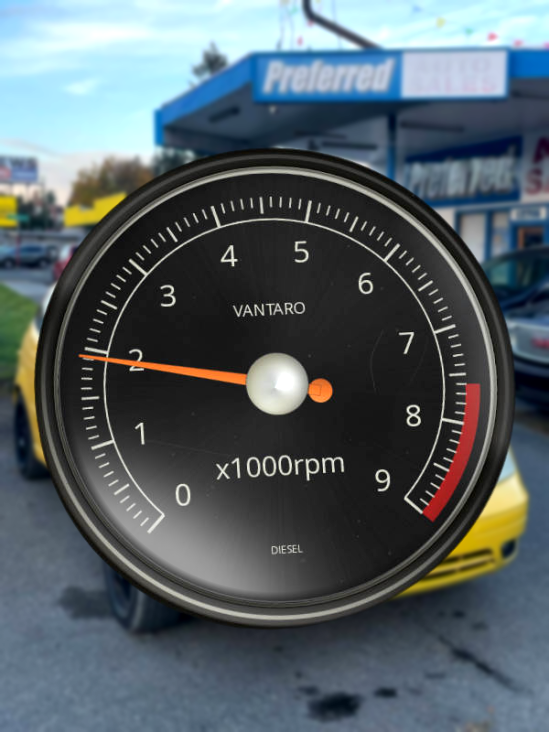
1900 rpm
